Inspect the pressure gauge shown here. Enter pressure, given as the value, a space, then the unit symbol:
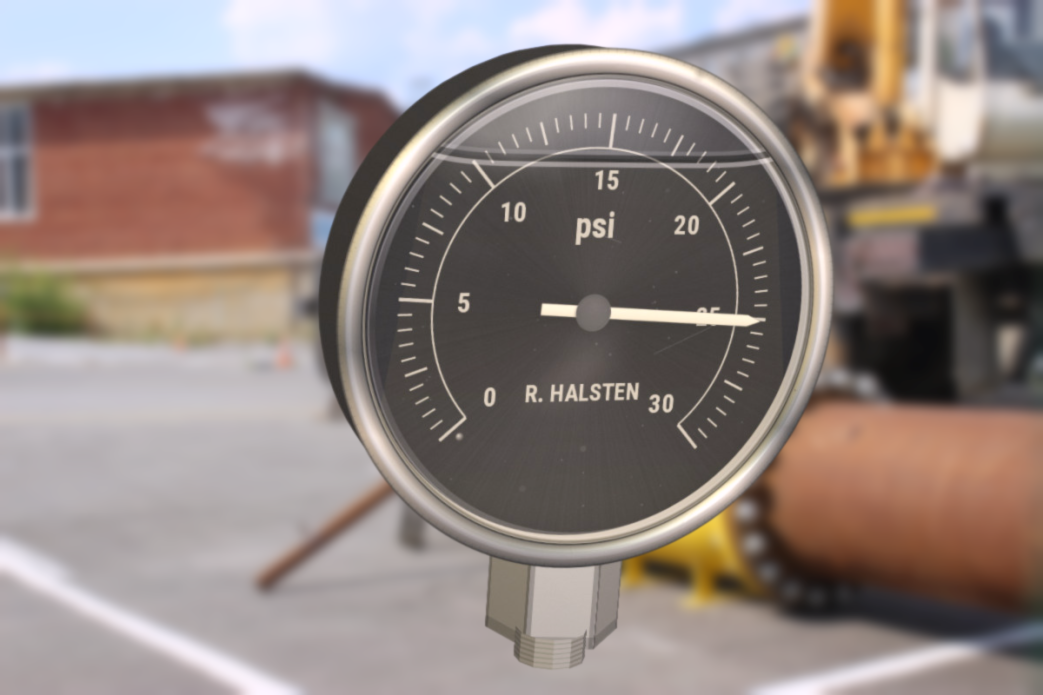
25 psi
